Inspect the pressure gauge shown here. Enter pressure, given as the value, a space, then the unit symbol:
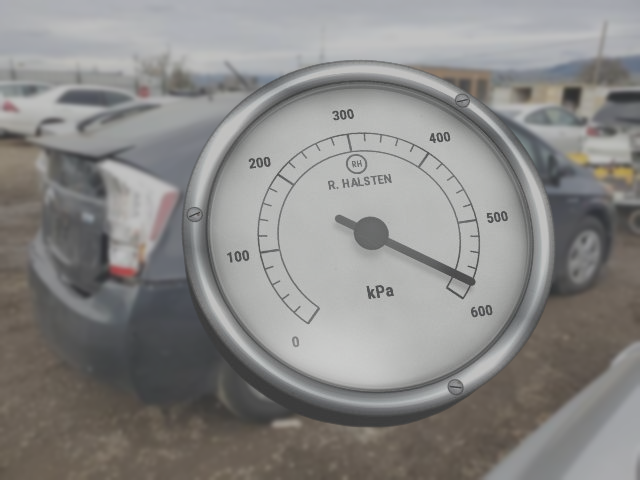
580 kPa
